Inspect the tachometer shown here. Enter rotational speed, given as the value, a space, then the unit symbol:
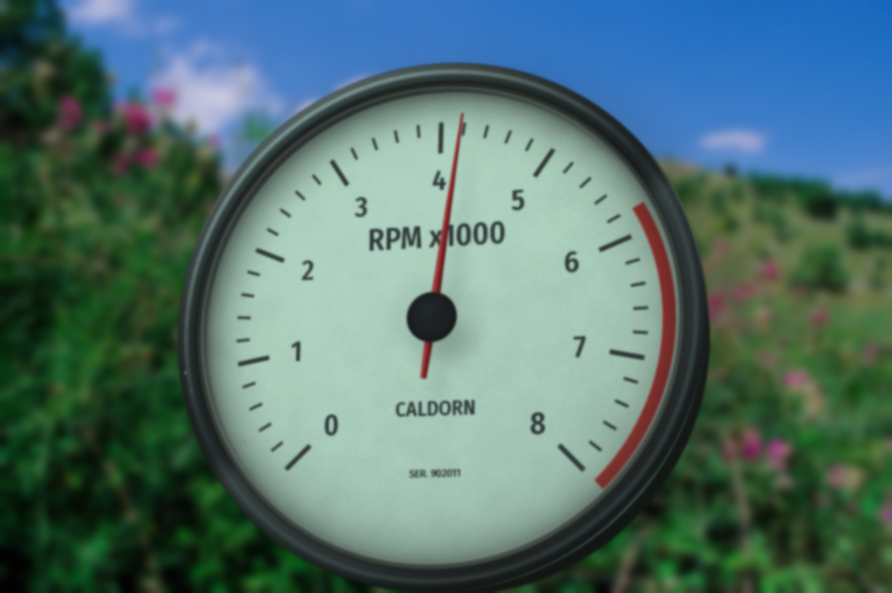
4200 rpm
